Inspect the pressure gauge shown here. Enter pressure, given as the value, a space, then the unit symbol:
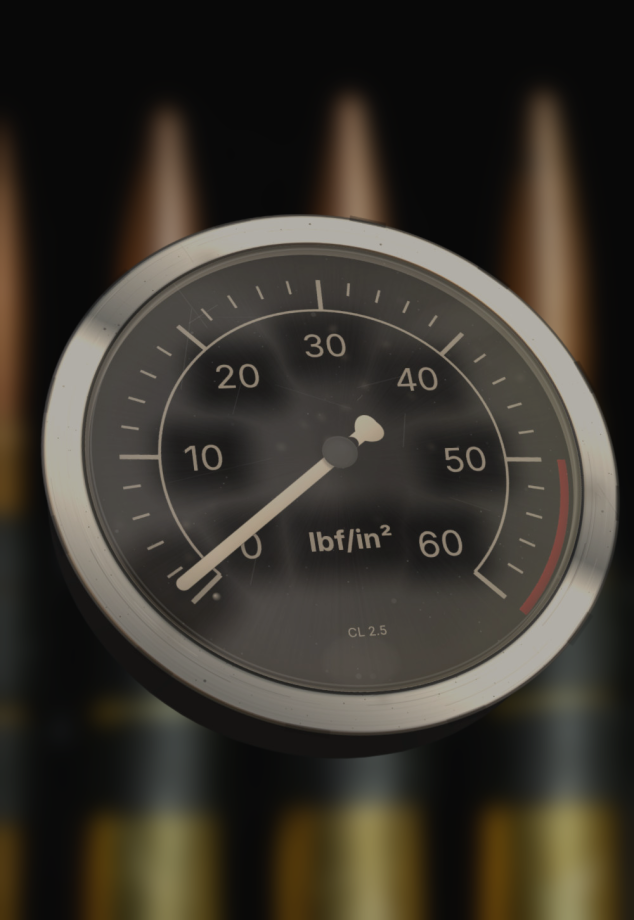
1 psi
